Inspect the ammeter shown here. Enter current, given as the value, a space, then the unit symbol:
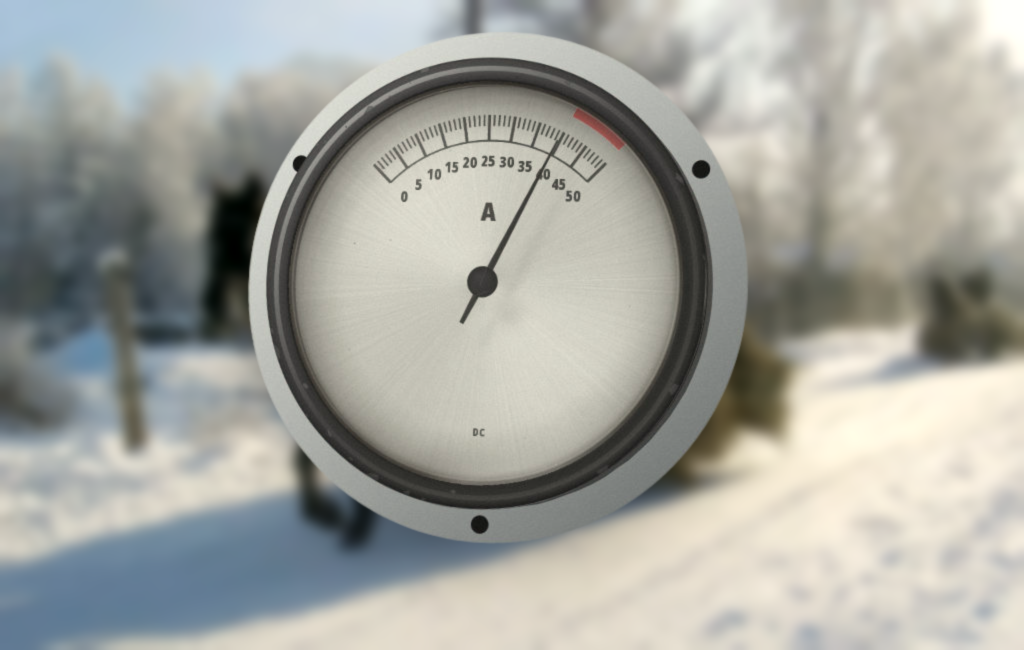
40 A
